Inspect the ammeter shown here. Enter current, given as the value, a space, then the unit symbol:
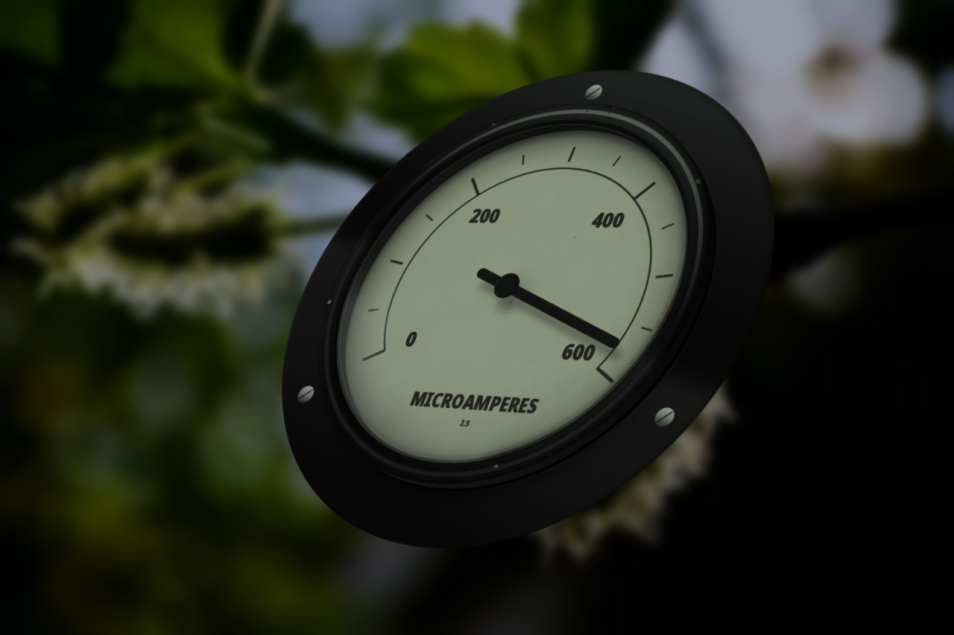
575 µA
